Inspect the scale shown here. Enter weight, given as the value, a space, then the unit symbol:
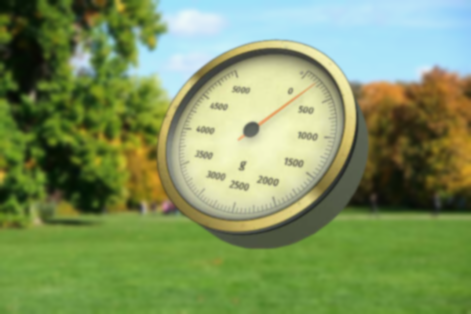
250 g
